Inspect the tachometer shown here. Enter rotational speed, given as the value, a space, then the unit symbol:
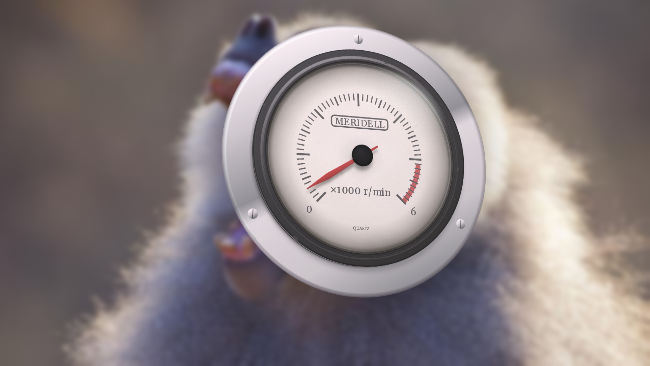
300 rpm
